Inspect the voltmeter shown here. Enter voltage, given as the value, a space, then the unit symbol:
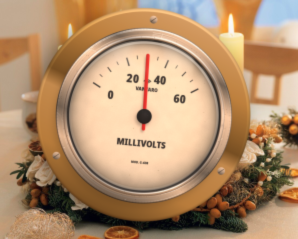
30 mV
